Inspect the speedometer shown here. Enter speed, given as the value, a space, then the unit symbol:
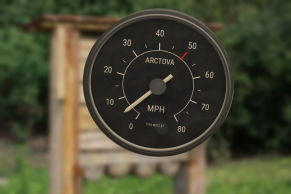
5 mph
